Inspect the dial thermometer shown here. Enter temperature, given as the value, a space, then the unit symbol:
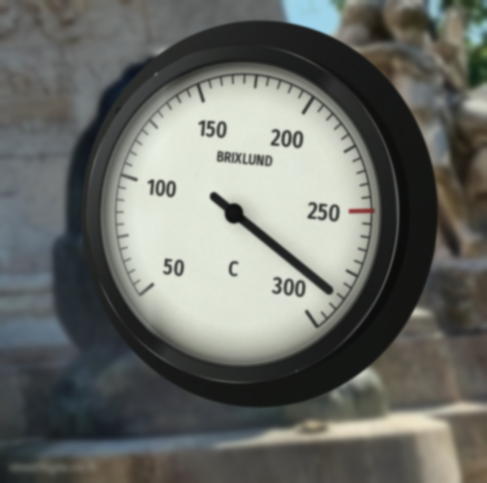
285 °C
